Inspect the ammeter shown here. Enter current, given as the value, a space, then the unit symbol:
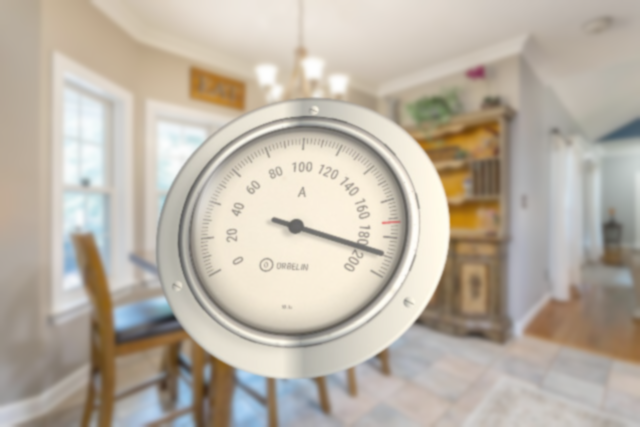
190 A
